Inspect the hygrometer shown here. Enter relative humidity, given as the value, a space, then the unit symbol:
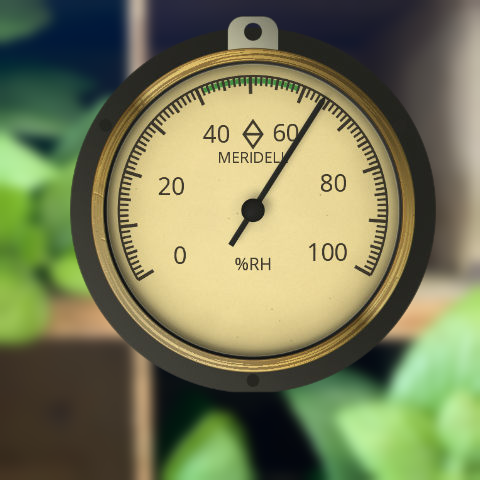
64 %
